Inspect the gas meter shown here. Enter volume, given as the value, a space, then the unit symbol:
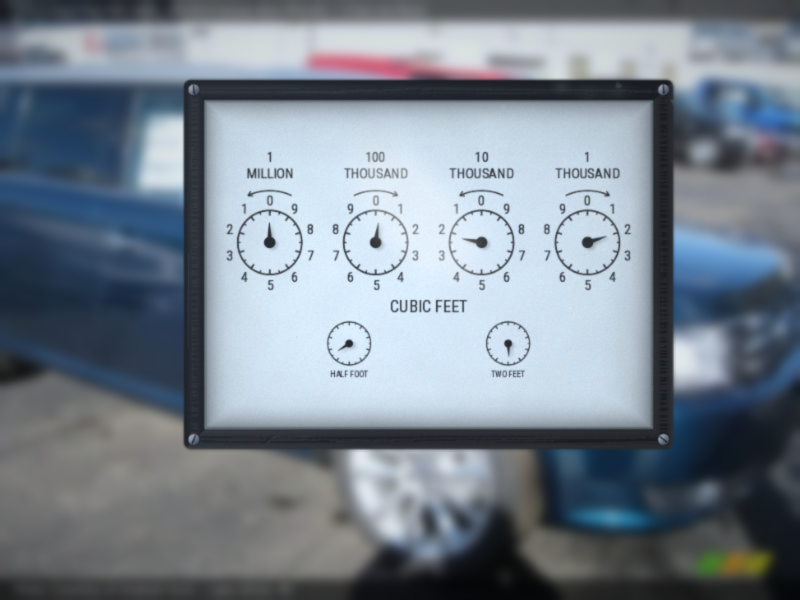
2200 ft³
